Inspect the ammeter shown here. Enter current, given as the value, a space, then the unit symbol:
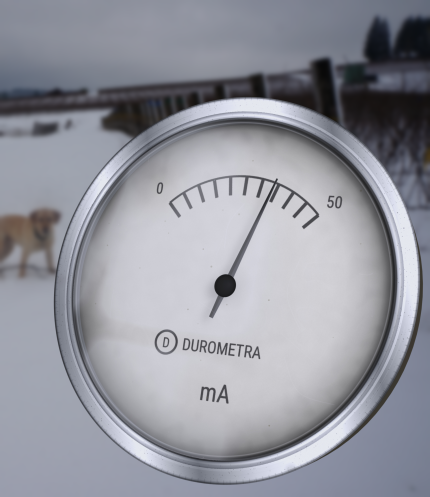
35 mA
